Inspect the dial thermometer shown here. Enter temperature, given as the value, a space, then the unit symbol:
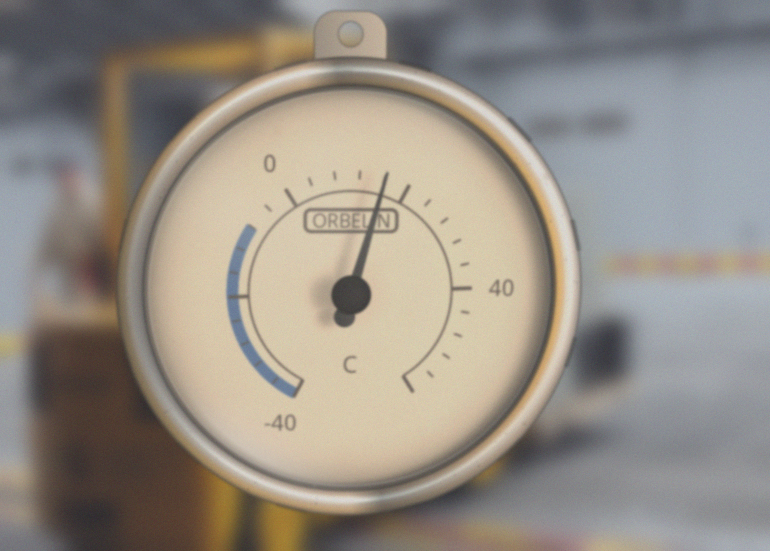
16 °C
